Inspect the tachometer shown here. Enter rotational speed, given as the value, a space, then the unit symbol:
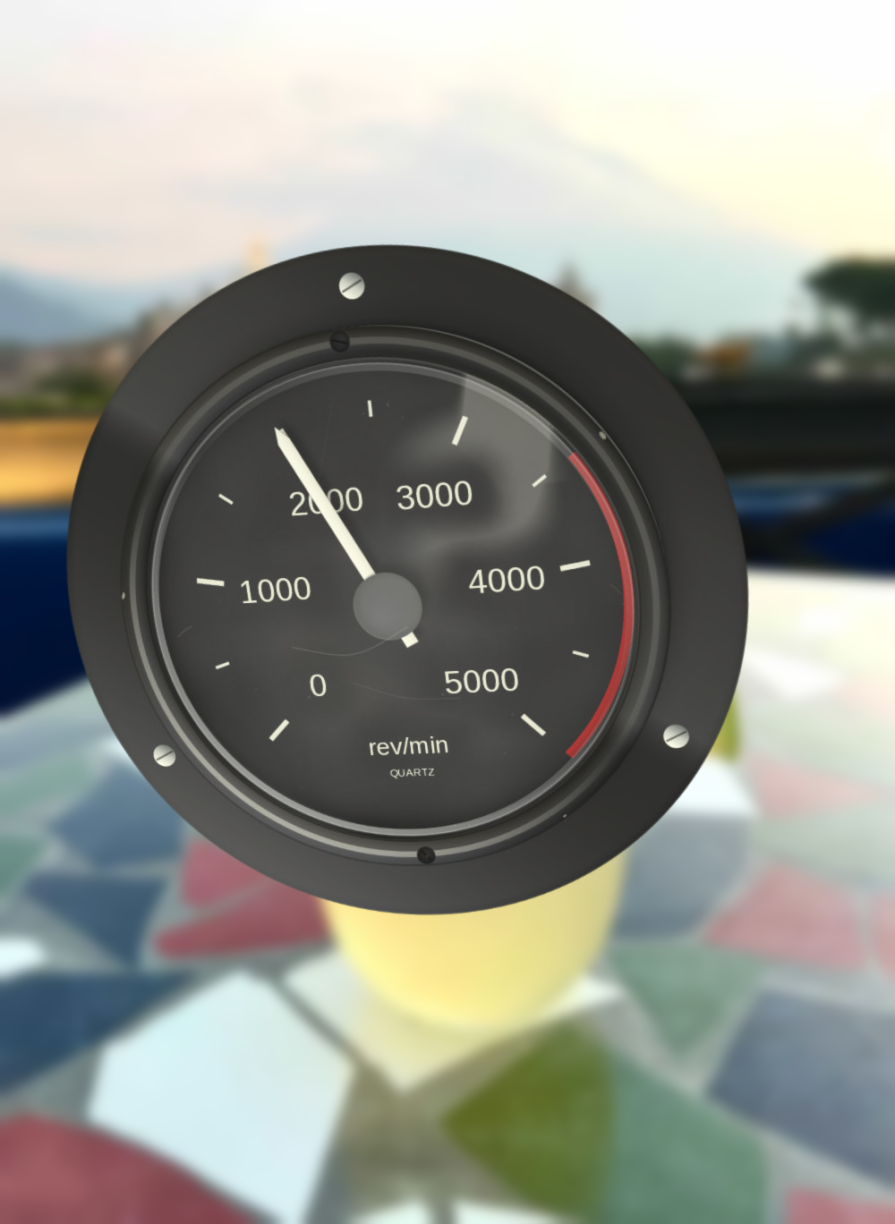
2000 rpm
